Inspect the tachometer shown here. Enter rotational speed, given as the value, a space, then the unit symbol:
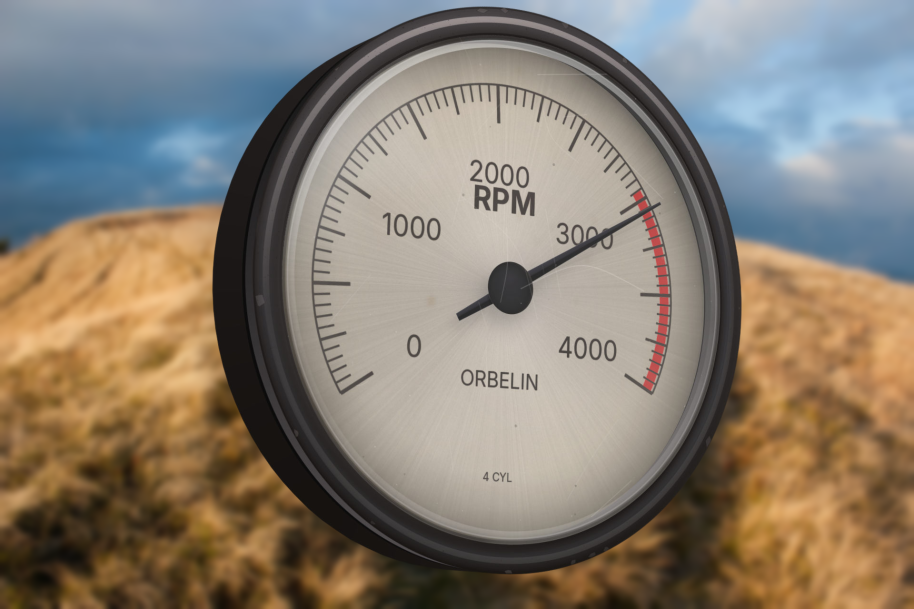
3050 rpm
